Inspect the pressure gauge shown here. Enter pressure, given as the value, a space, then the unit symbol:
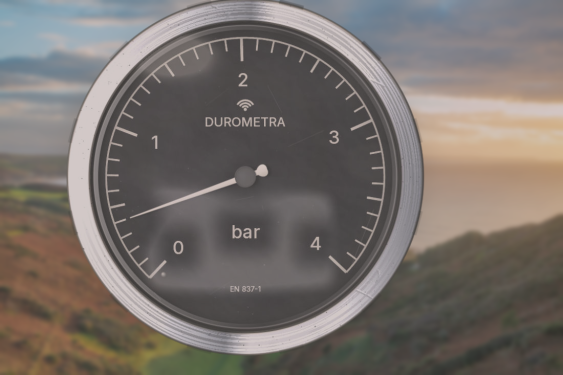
0.4 bar
